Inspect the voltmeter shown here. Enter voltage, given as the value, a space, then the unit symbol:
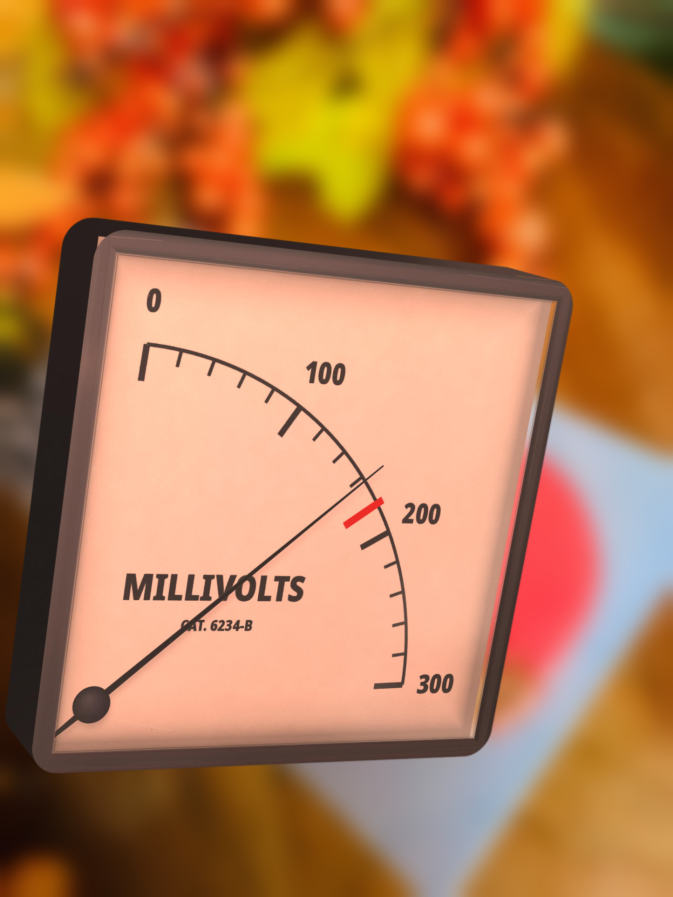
160 mV
